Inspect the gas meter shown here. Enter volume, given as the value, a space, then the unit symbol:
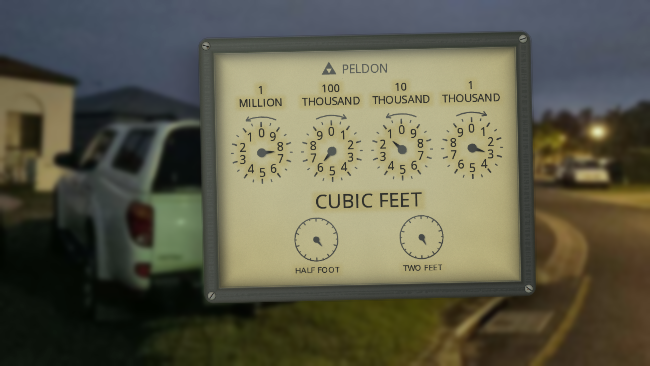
761300 ft³
